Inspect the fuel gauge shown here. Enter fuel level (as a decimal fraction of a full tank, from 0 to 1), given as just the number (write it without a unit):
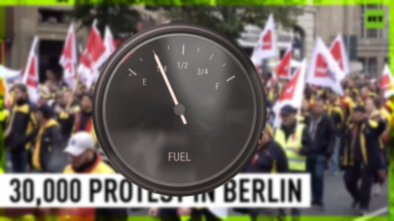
0.25
